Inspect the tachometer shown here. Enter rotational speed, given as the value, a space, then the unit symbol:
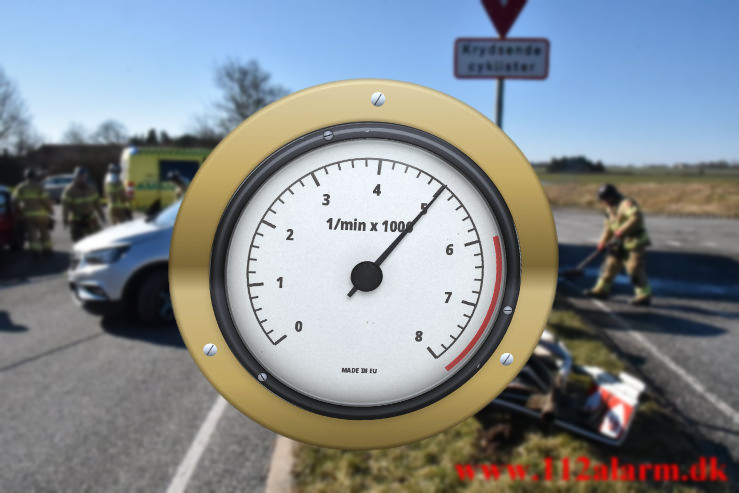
5000 rpm
